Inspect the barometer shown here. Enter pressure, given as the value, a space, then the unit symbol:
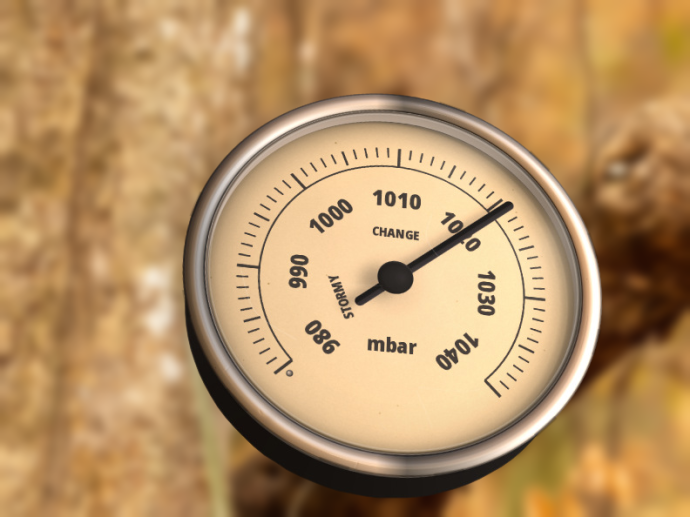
1021 mbar
